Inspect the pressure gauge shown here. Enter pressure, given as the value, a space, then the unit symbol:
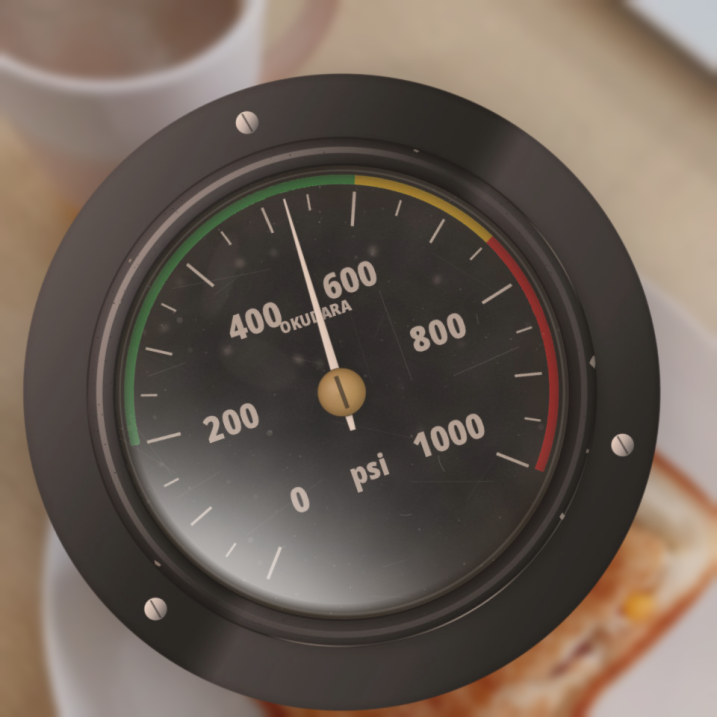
525 psi
